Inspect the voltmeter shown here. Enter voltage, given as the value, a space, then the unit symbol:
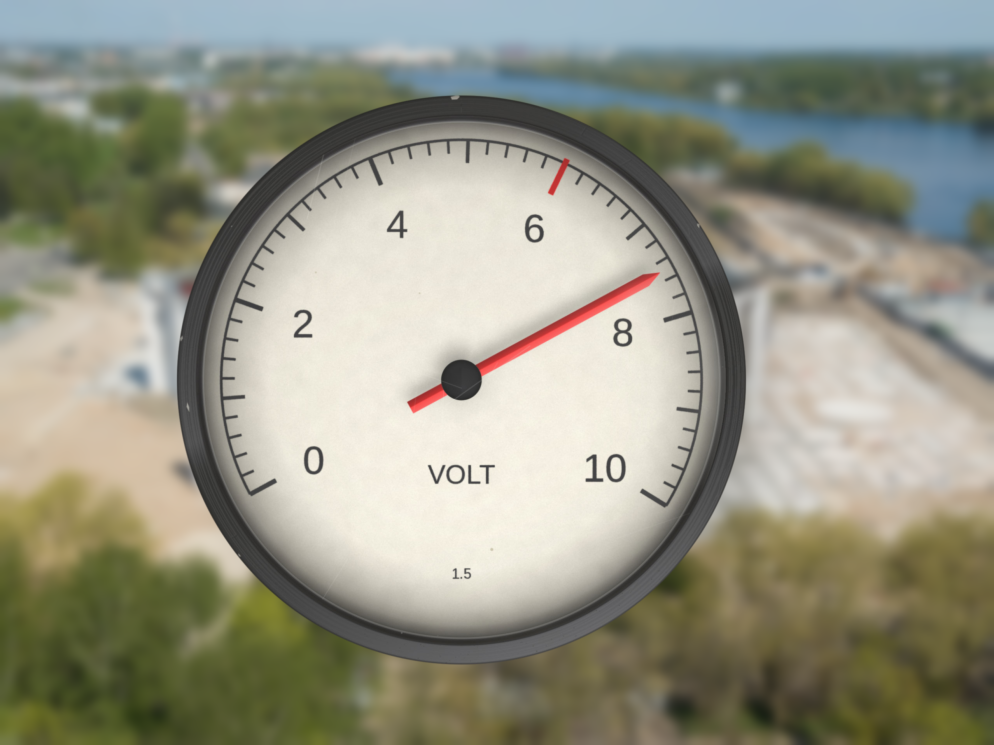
7.5 V
